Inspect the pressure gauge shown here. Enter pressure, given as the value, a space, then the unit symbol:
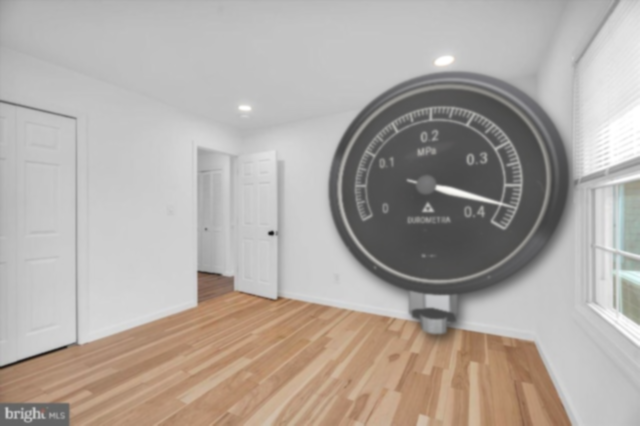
0.375 MPa
